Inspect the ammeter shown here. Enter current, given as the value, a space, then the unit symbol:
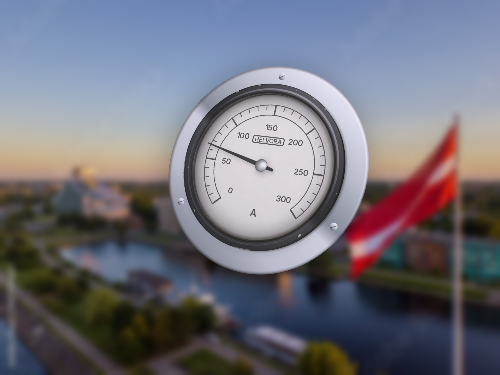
65 A
